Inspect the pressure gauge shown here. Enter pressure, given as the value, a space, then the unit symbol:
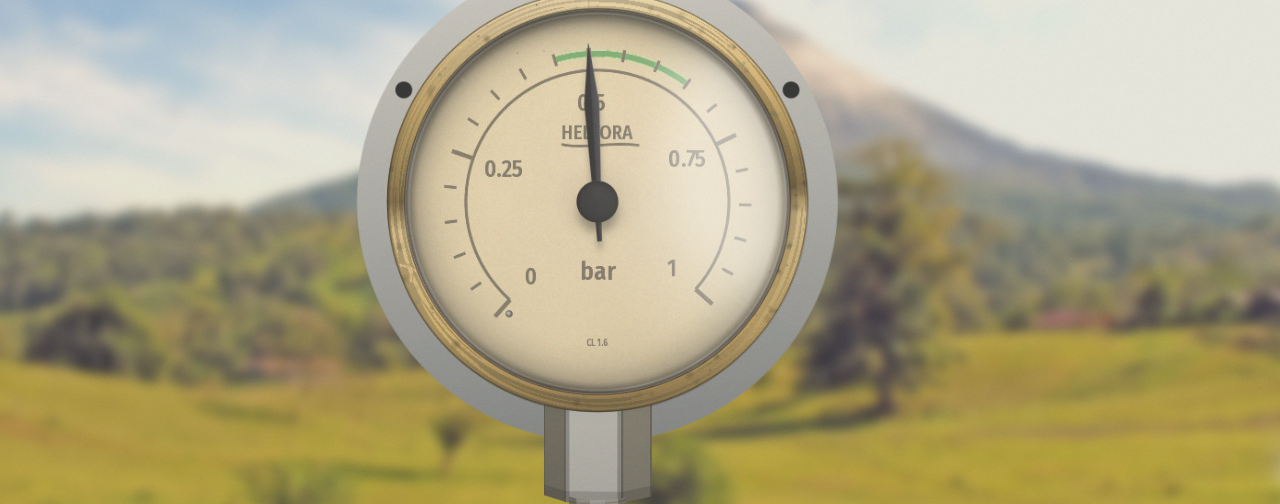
0.5 bar
